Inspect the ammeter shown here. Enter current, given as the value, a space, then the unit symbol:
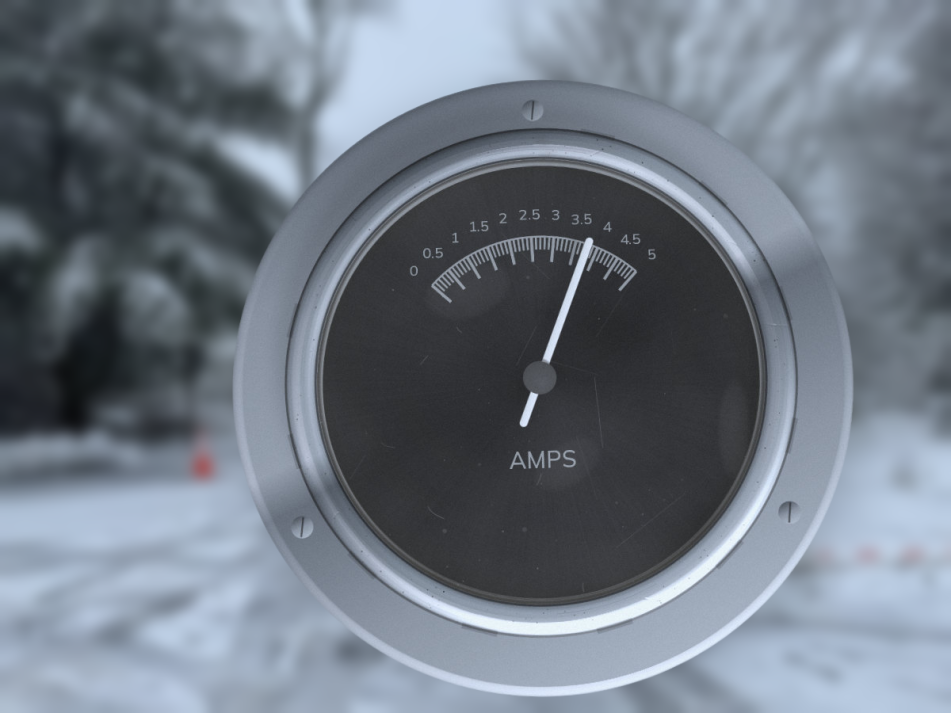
3.8 A
